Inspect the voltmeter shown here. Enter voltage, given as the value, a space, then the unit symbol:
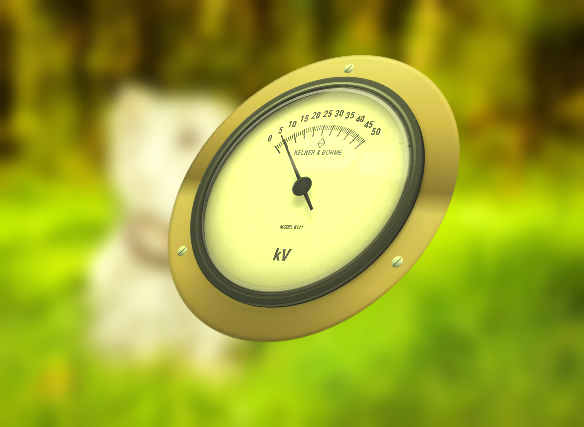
5 kV
